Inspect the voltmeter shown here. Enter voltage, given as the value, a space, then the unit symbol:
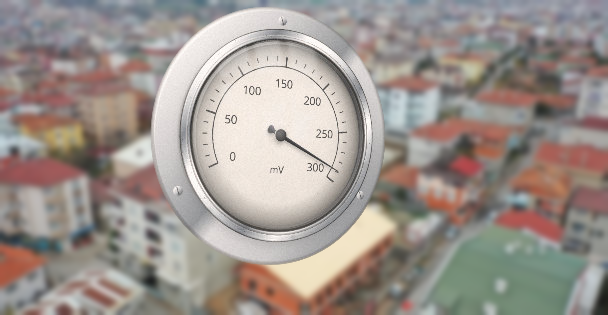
290 mV
